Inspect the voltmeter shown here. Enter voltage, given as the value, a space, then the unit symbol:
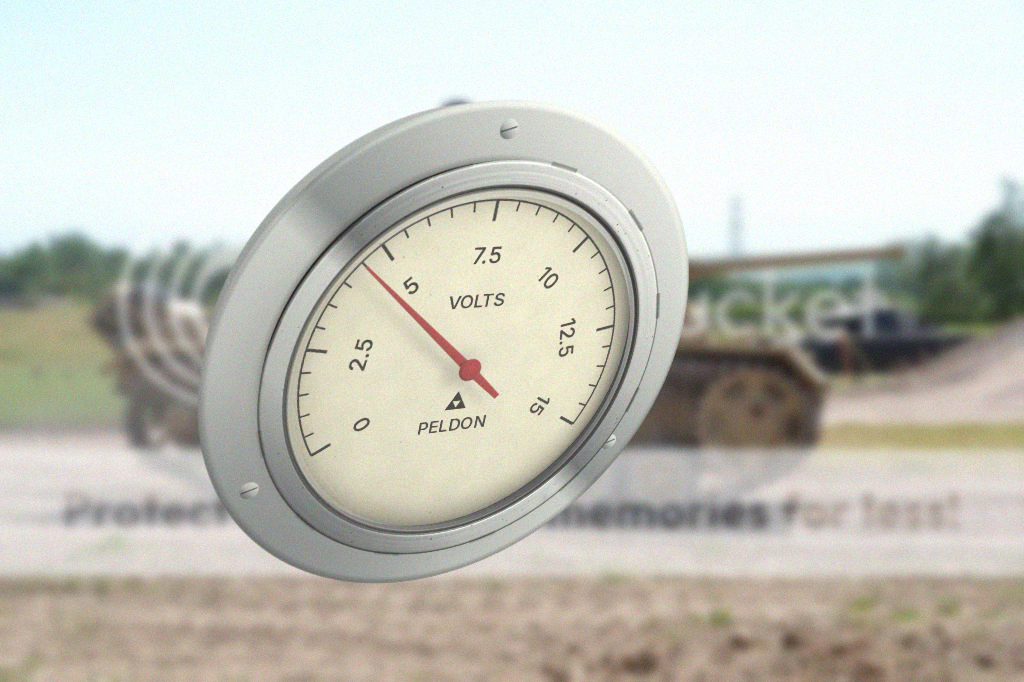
4.5 V
